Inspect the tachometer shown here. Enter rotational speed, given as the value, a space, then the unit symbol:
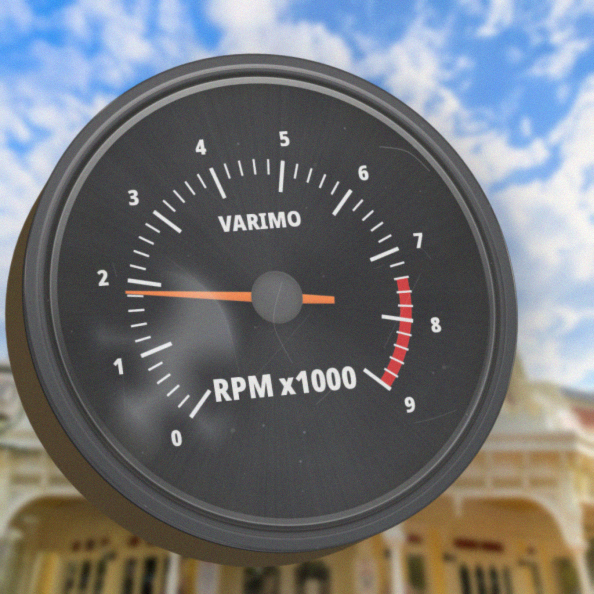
1800 rpm
